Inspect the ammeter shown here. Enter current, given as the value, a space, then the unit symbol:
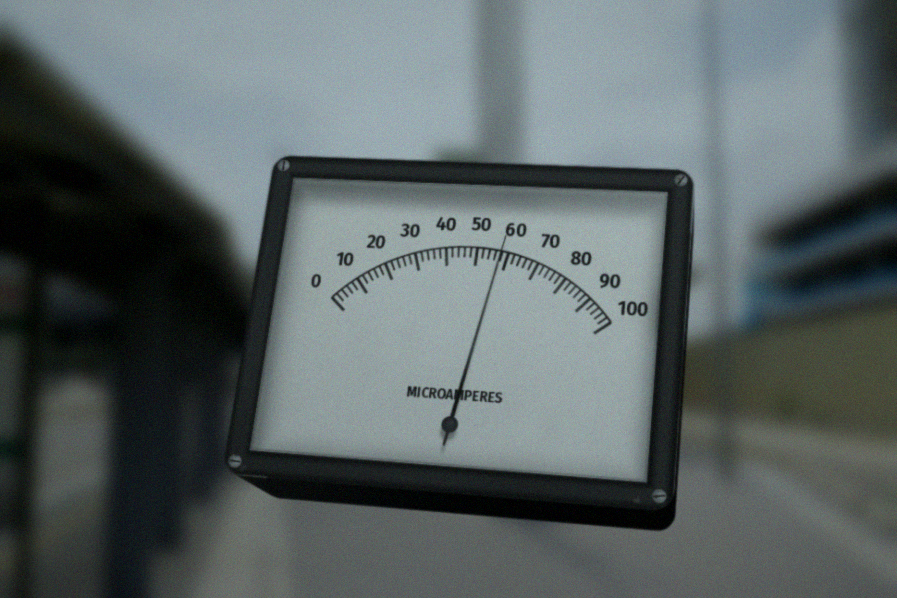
58 µA
